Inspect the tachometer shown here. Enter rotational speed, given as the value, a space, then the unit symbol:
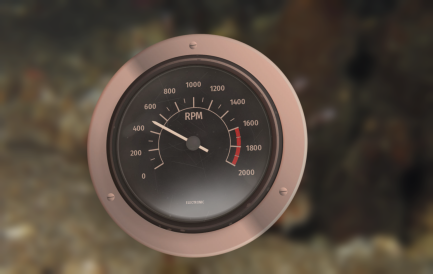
500 rpm
